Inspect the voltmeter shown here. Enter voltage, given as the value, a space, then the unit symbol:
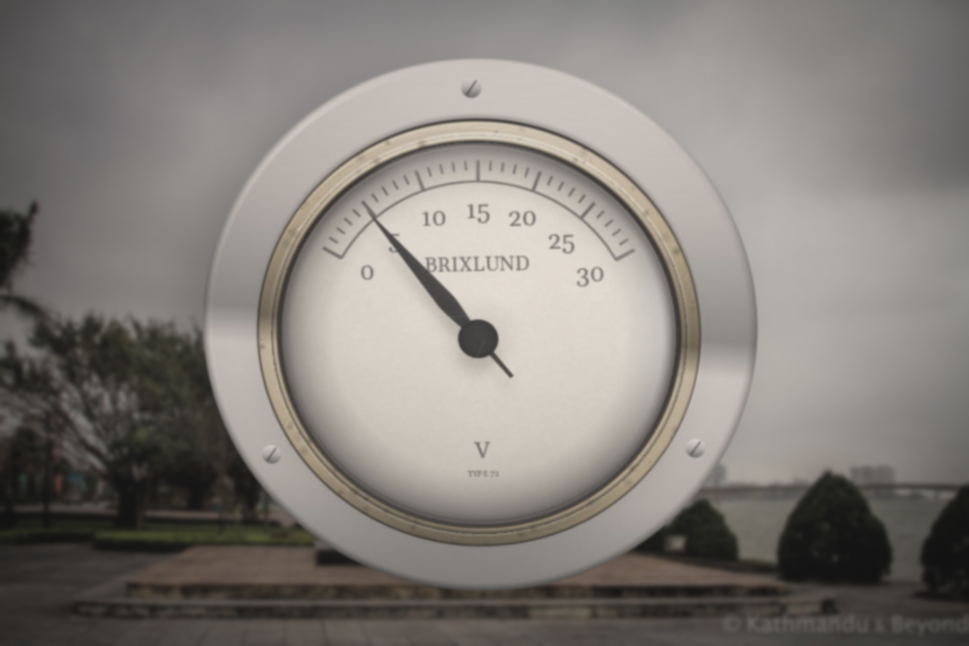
5 V
